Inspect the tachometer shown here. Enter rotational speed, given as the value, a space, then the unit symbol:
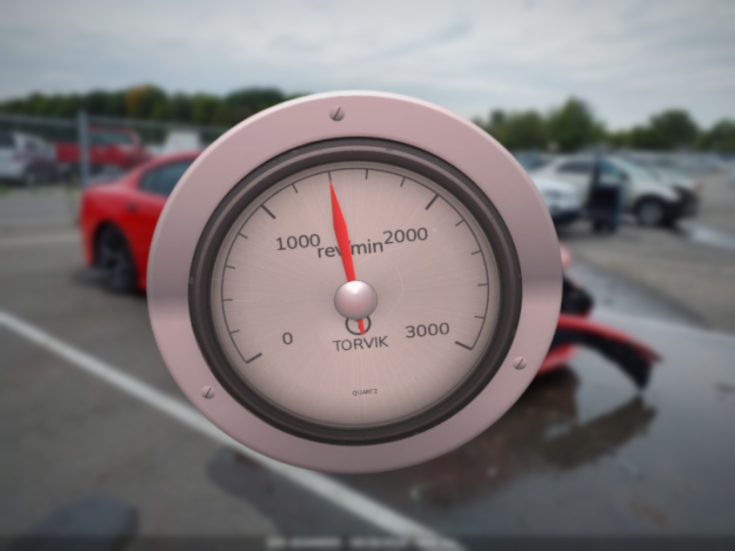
1400 rpm
